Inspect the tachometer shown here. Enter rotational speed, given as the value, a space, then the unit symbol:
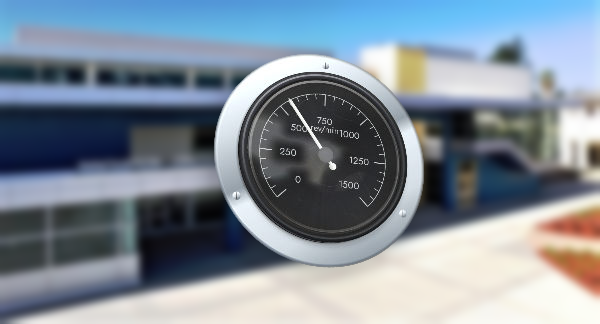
550 rpm
